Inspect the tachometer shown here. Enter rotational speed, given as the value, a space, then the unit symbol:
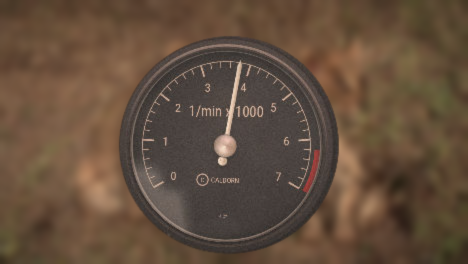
3800 rpm
